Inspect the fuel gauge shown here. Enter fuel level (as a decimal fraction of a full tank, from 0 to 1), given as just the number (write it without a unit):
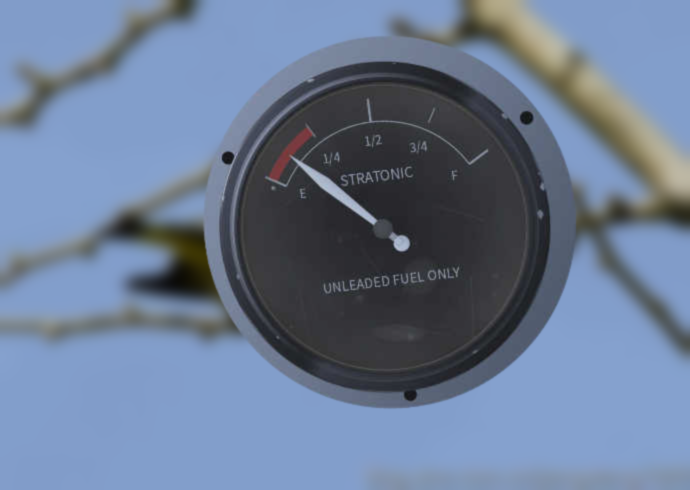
0.125
